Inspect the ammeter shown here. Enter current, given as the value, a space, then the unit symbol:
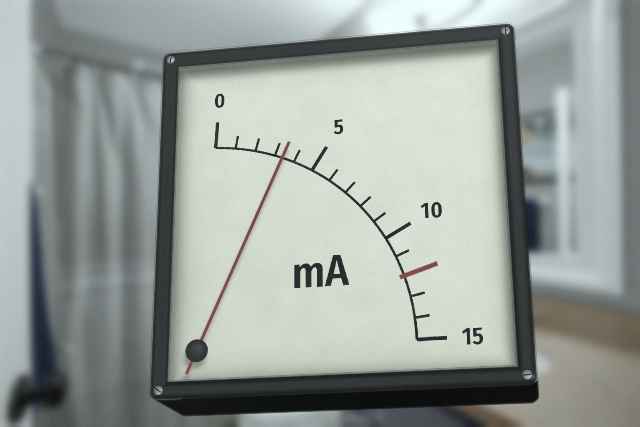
3.5 mA
